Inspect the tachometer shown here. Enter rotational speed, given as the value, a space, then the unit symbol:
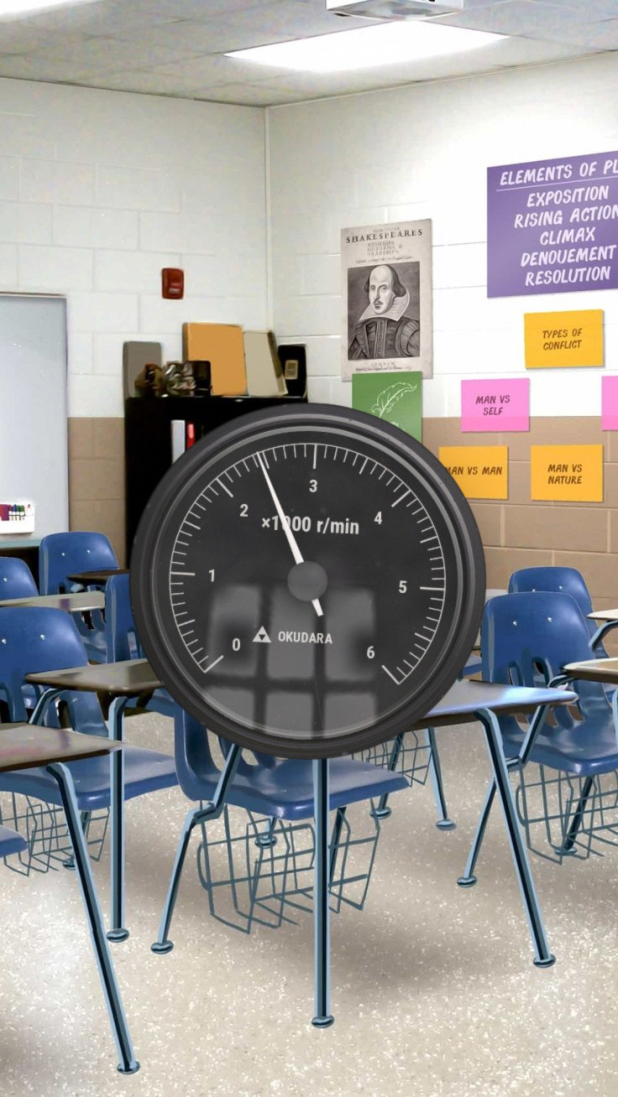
2450 rpm
